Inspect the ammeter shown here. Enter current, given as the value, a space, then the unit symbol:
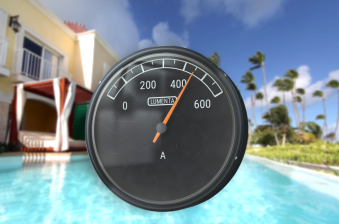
450 A
